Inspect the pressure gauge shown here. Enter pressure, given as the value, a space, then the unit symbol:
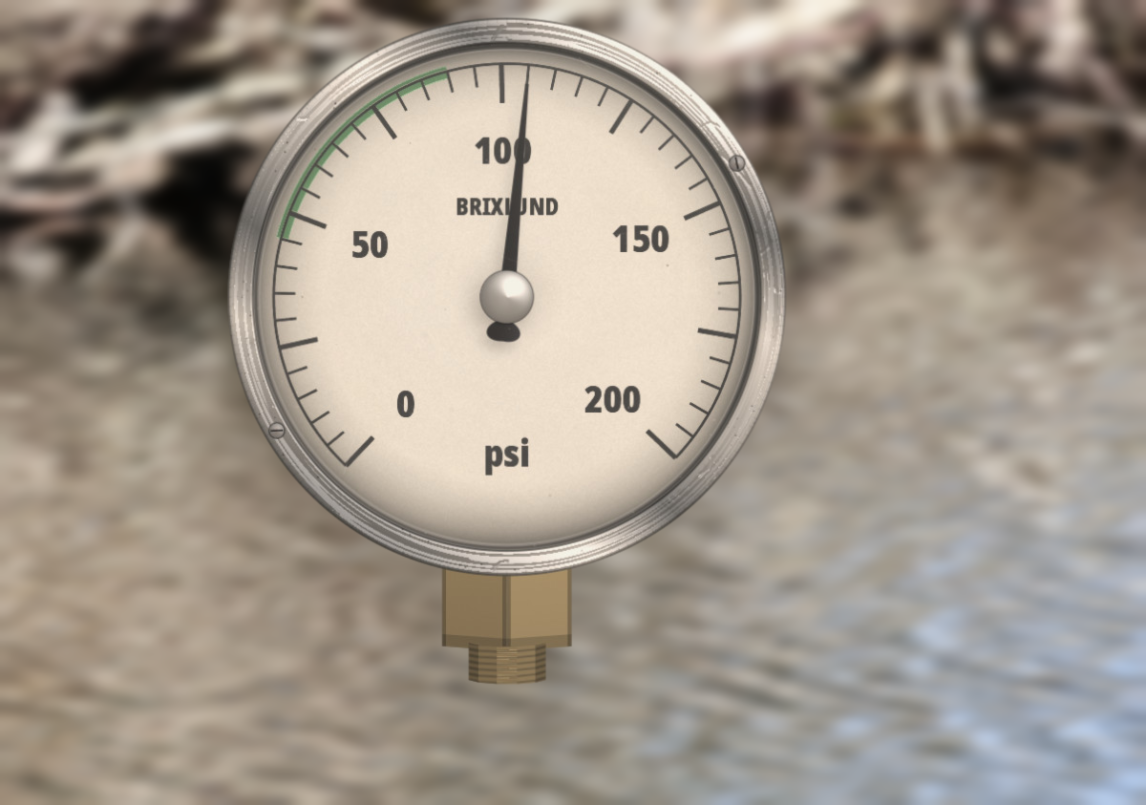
105 psi
